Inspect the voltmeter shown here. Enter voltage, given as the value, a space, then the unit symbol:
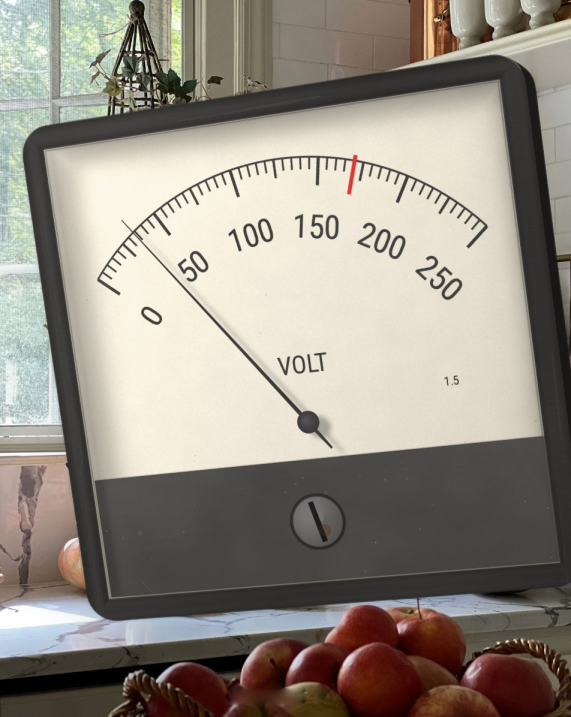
35 V
